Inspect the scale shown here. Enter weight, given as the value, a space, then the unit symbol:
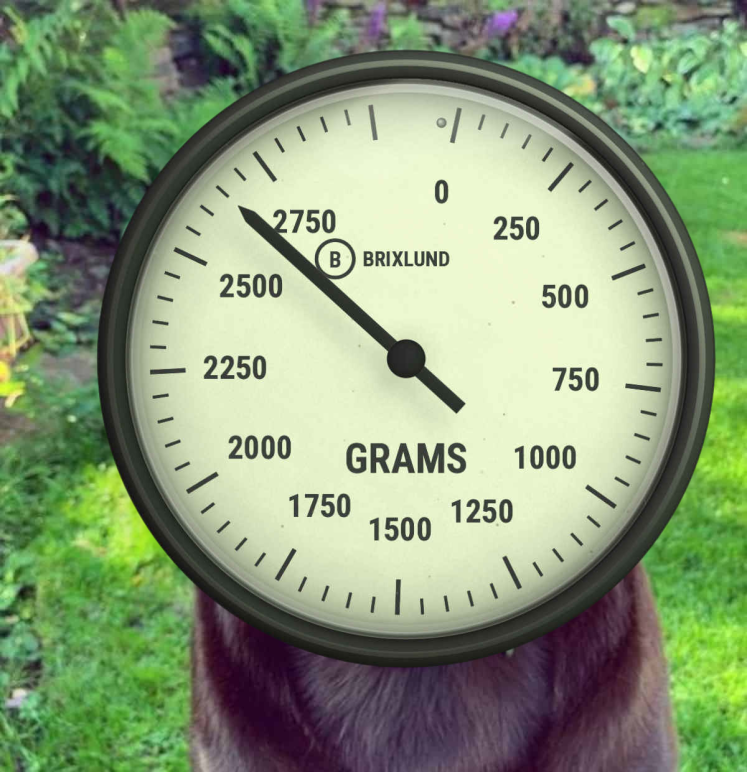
2650 g
